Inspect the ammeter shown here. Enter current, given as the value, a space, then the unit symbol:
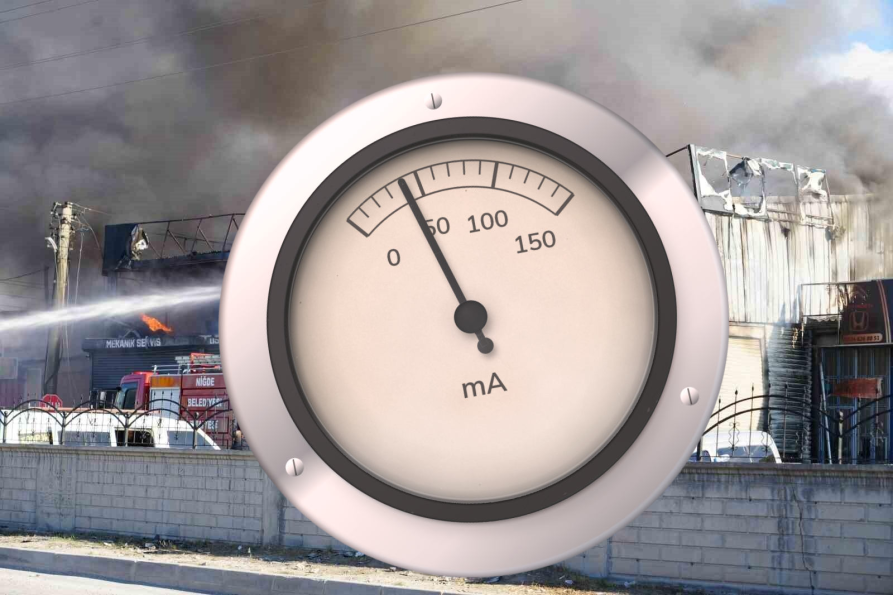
40 mA
